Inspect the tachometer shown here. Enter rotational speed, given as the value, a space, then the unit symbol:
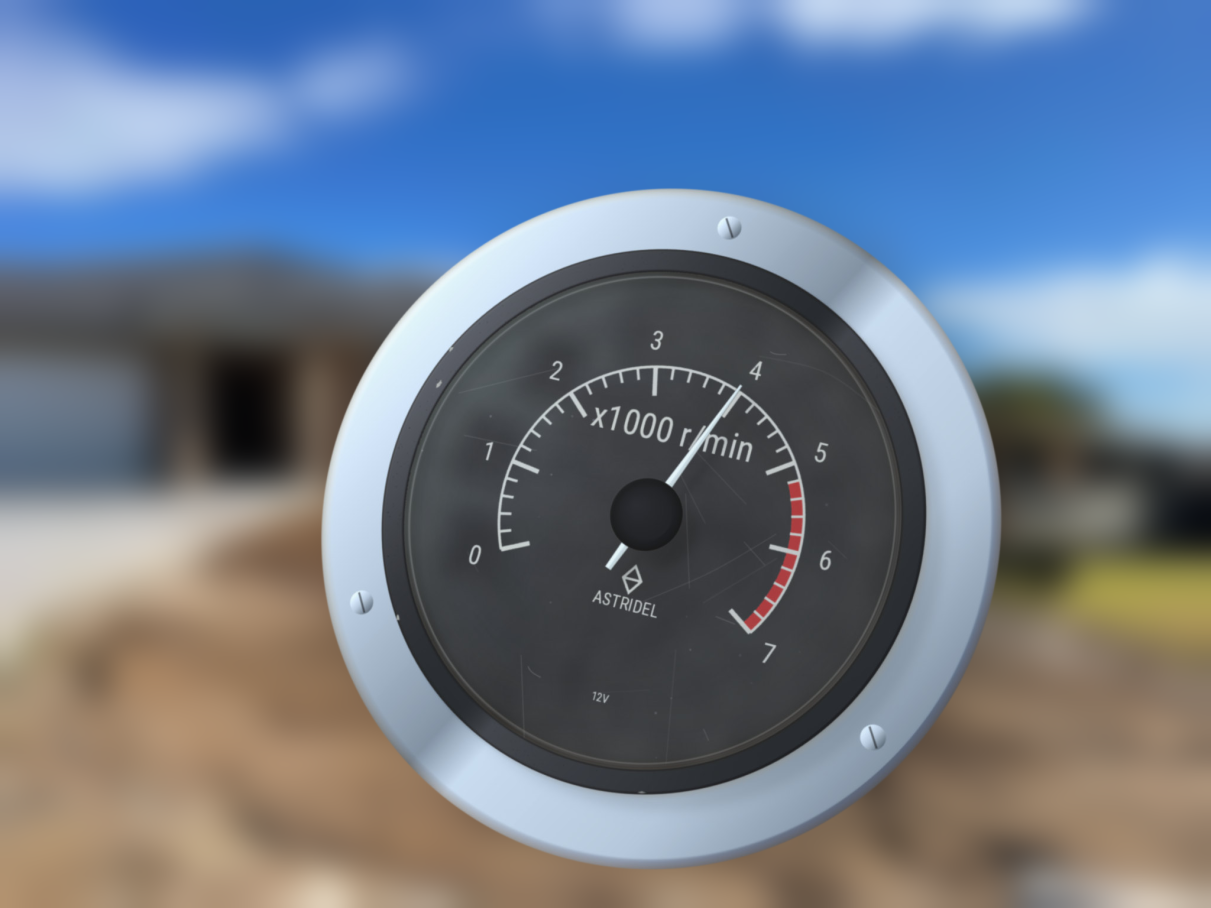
4000 rpm
